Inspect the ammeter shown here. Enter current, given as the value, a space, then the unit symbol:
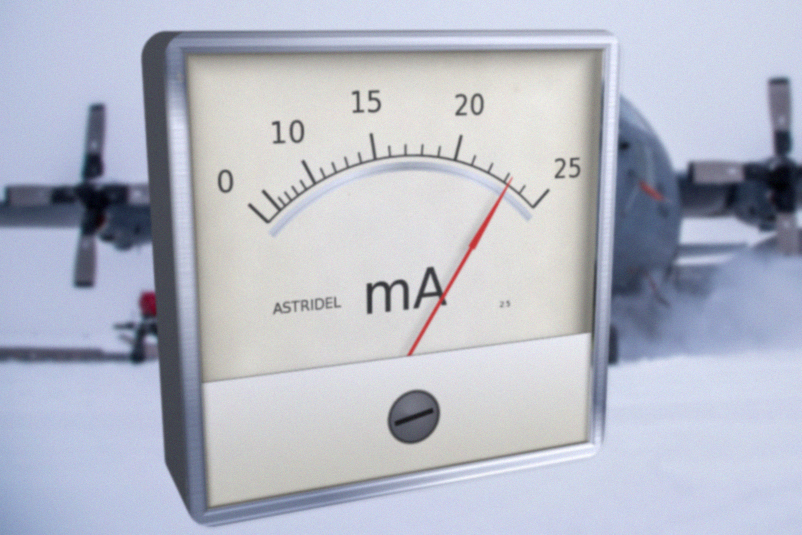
23 mA
